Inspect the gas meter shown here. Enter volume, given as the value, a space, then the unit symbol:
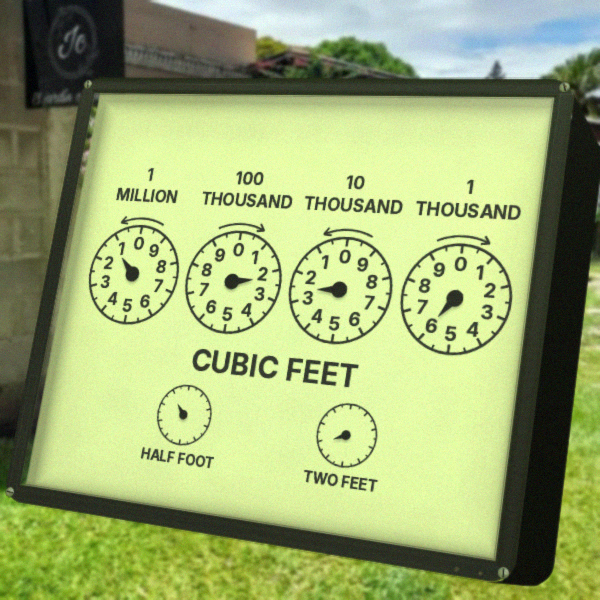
122600 ft³
